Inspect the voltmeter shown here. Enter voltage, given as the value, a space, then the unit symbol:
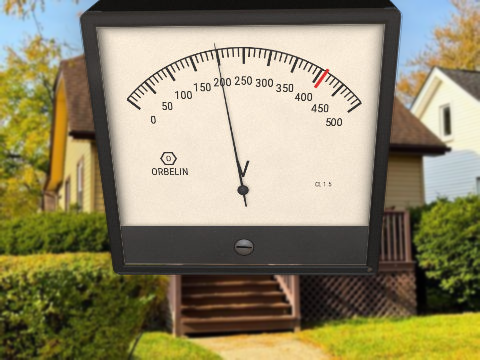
200 V
